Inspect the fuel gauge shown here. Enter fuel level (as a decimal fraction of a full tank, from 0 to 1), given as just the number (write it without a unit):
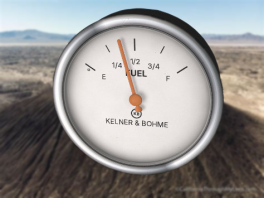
0.375
